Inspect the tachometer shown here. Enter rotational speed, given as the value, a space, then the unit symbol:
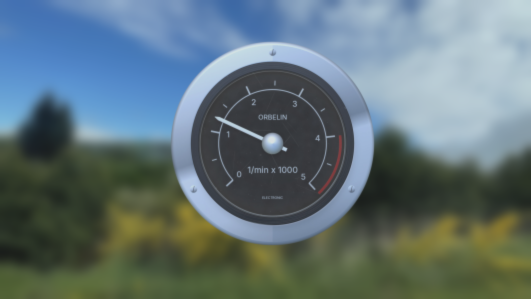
1250 rpm
